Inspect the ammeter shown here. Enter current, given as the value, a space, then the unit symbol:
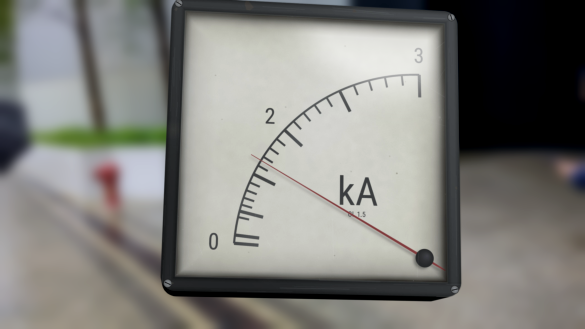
1.65 kA
